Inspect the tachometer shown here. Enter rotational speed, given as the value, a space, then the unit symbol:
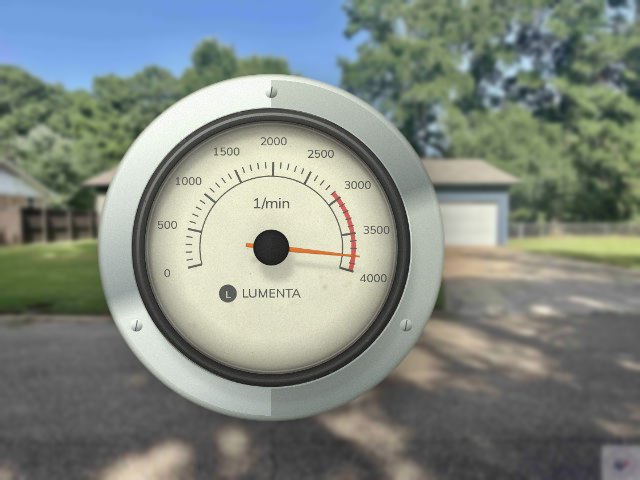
3800 rpm
